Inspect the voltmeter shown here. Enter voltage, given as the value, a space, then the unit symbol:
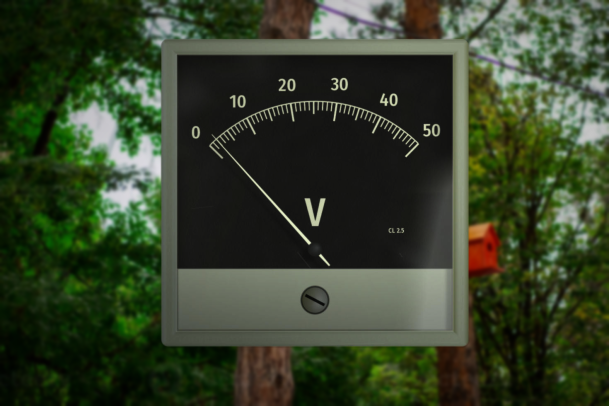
2 V
